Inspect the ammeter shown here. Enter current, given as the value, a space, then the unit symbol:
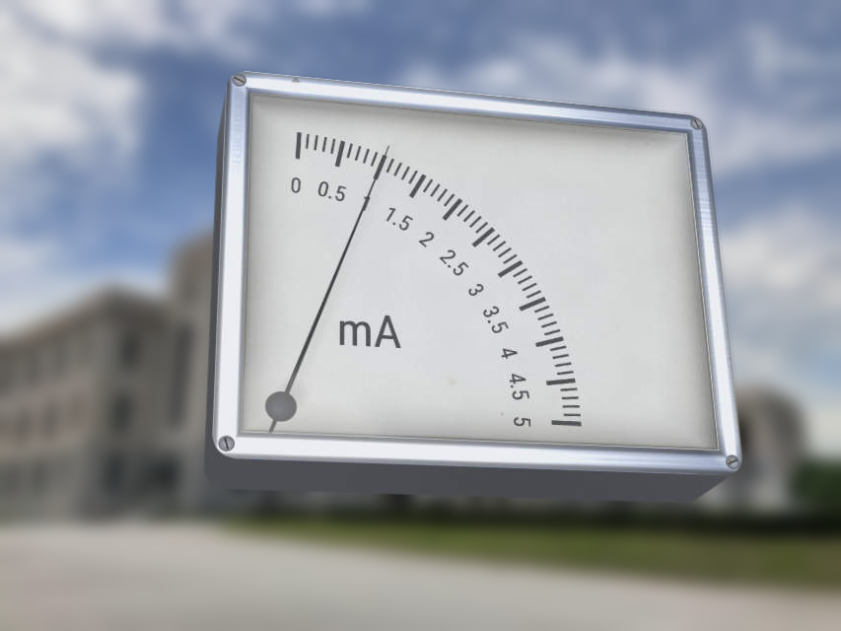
1 mA
